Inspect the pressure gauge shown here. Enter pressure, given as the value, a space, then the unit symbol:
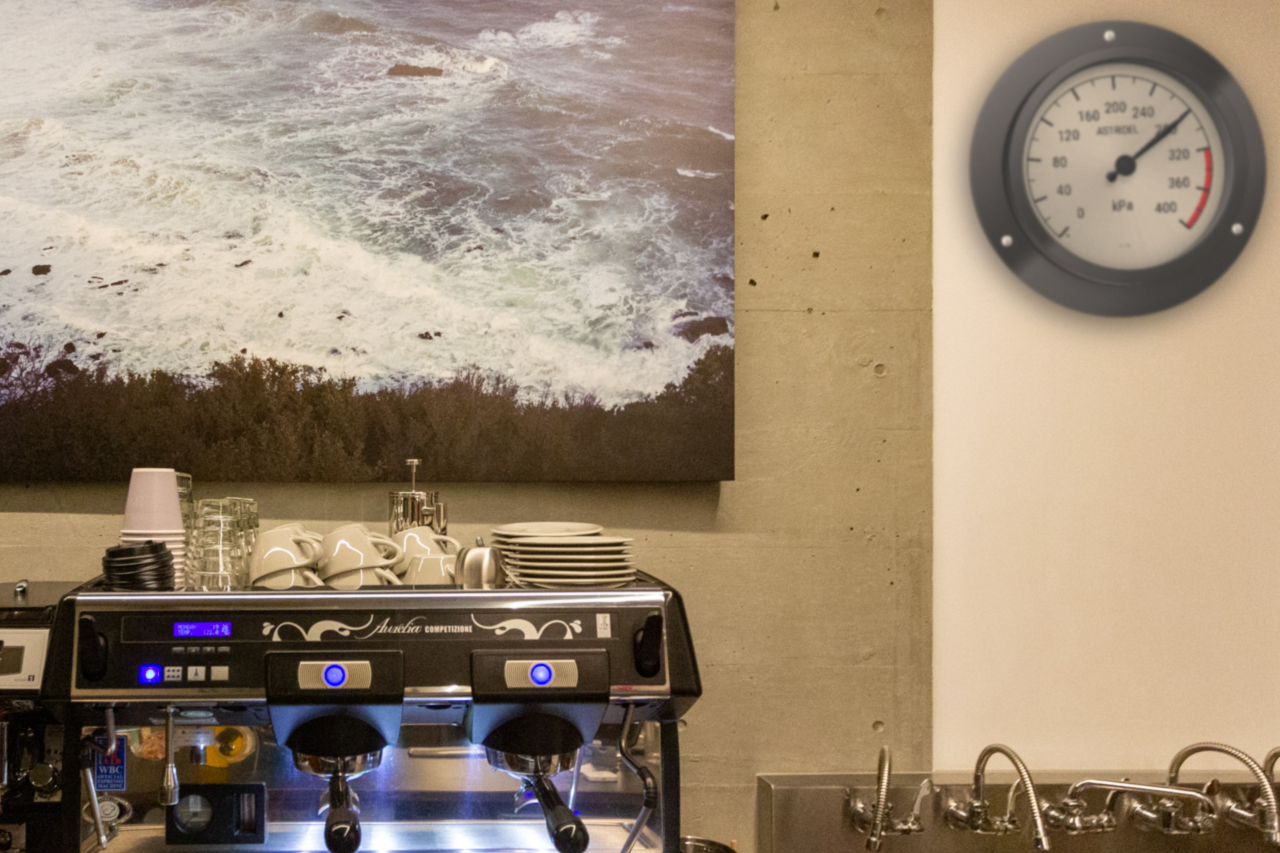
280 kPa
